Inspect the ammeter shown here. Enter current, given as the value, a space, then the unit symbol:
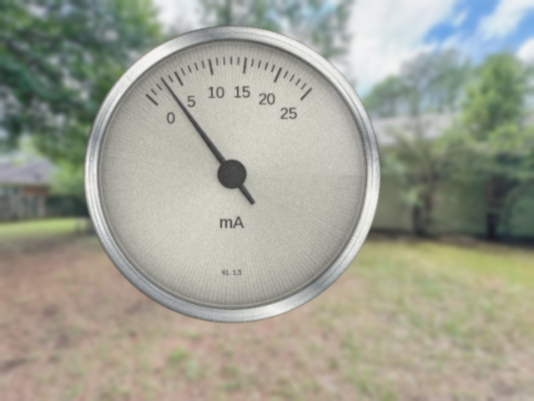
3 mA
